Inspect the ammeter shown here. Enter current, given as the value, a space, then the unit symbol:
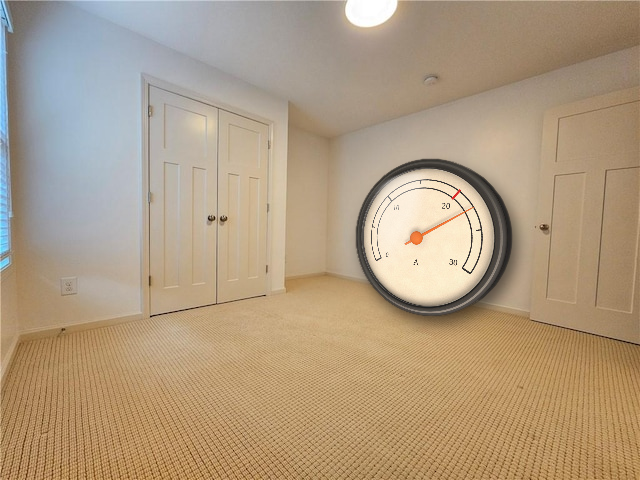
22.5 A
